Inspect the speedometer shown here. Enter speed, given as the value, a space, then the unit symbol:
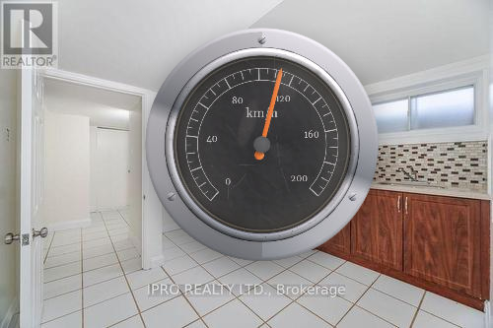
112.5 km/h
